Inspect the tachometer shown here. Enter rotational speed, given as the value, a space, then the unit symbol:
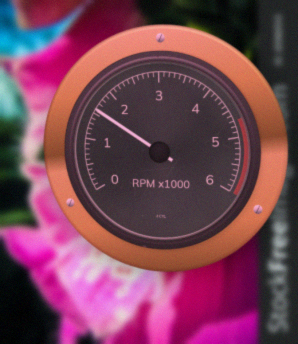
1600 rpm
